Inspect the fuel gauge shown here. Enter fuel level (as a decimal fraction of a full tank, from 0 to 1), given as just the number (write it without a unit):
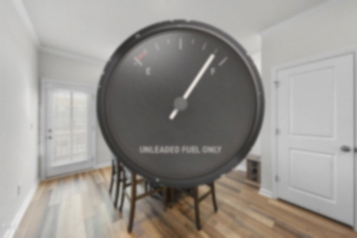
0.875
